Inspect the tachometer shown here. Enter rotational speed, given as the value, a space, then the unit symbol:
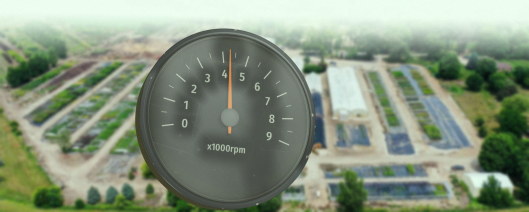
4250 rpm
